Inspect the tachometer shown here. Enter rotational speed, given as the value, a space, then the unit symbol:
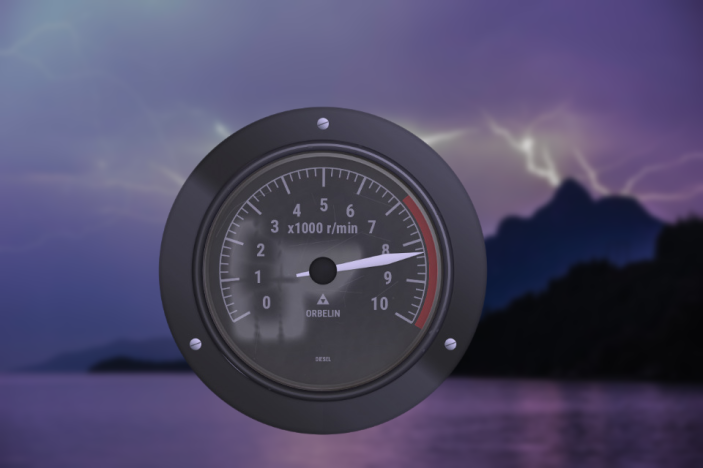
8300 rpm
